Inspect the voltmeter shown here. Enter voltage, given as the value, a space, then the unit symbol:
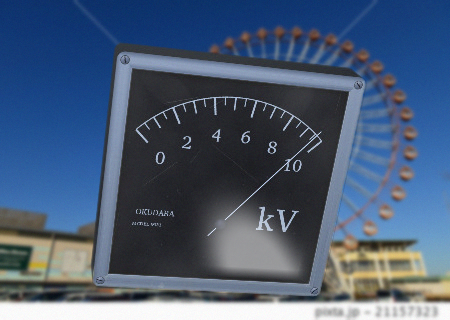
9.5 kV
